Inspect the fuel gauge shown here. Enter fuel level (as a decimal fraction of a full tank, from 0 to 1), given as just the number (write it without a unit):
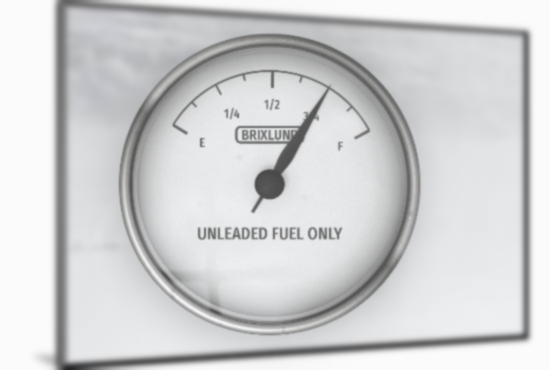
0.75
